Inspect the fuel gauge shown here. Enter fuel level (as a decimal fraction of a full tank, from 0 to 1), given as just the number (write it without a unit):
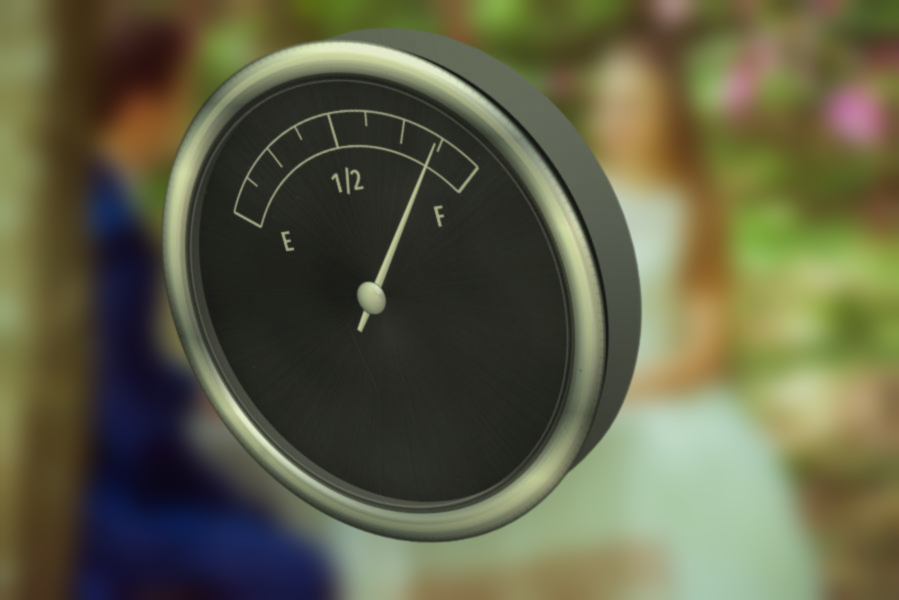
0.875
